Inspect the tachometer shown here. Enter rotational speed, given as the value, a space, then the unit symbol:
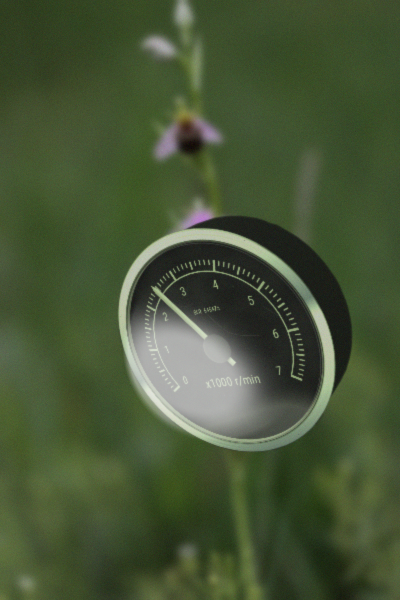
2500 rpm
